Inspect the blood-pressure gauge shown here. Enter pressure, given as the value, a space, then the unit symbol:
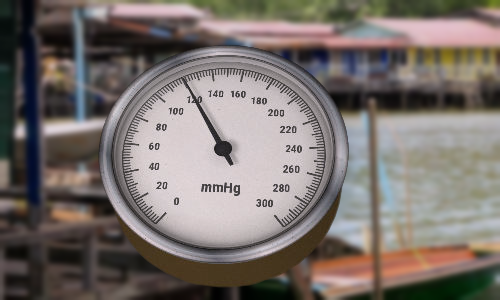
120 mmHg
